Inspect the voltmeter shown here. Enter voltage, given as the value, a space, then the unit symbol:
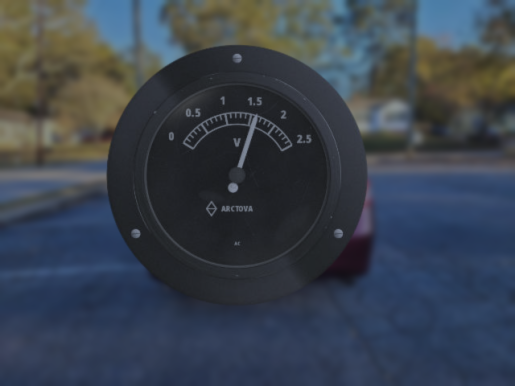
1.6 V
